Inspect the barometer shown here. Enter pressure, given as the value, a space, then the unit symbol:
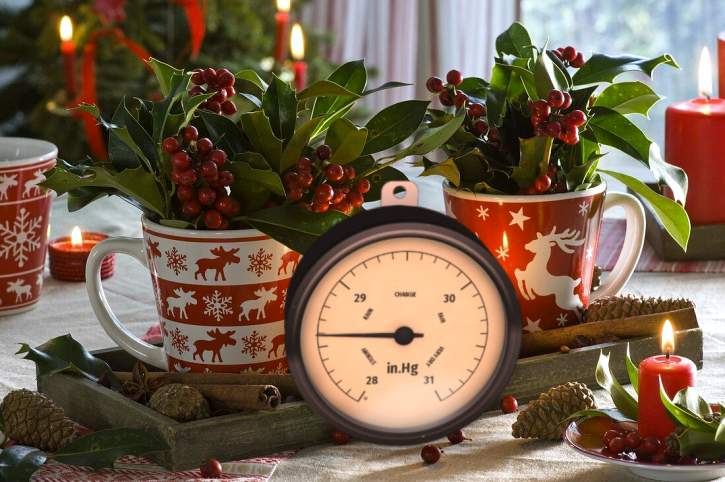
28.6 inHg
